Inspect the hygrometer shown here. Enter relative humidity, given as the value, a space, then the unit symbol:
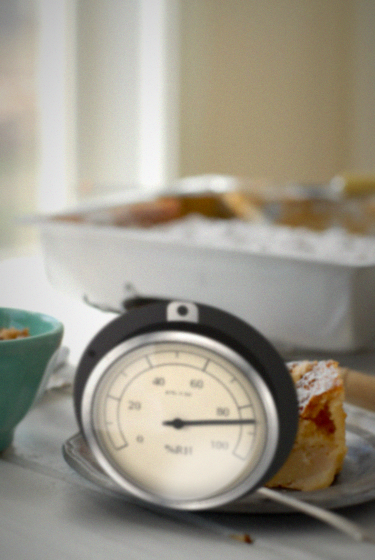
85 %
